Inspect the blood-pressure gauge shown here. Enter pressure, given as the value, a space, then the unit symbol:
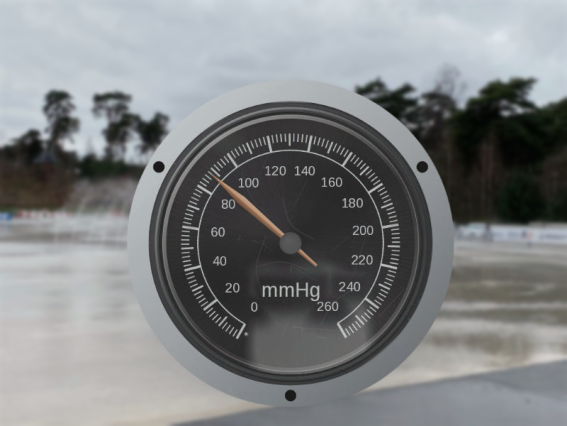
88 mmHg
